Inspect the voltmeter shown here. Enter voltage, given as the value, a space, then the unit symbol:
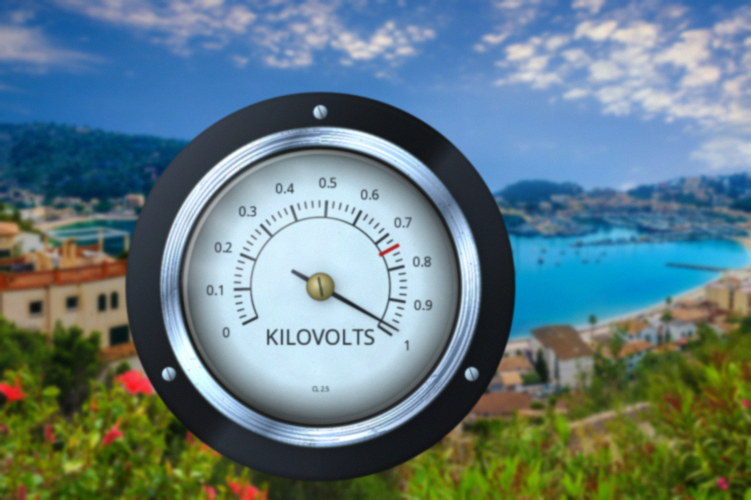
0.98 kV
